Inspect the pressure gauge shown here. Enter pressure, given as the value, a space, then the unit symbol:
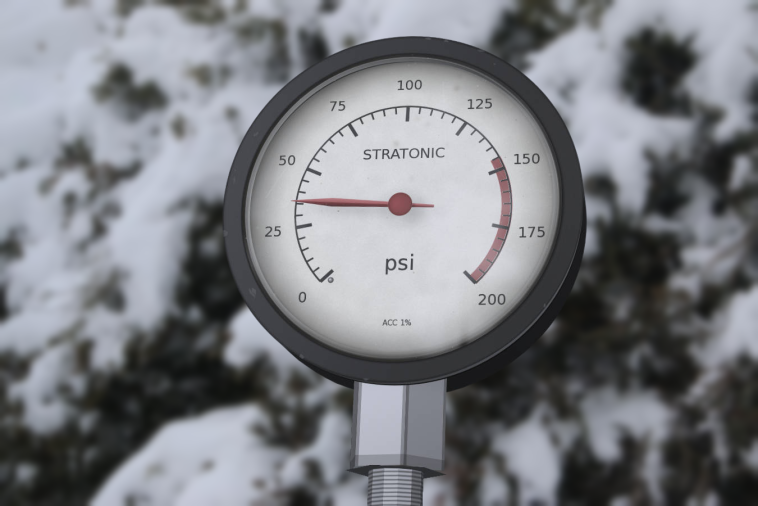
35 psi
